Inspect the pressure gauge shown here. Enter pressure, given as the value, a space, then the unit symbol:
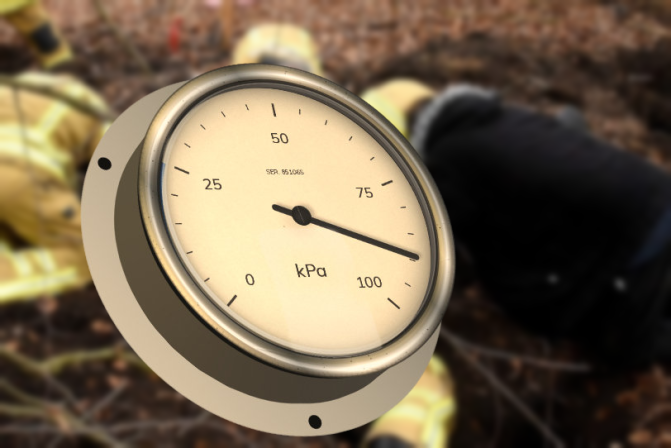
90 kPa
